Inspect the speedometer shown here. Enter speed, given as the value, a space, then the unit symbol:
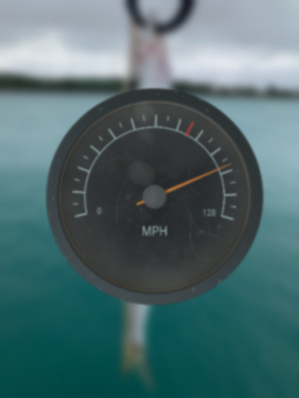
97.5 mph
